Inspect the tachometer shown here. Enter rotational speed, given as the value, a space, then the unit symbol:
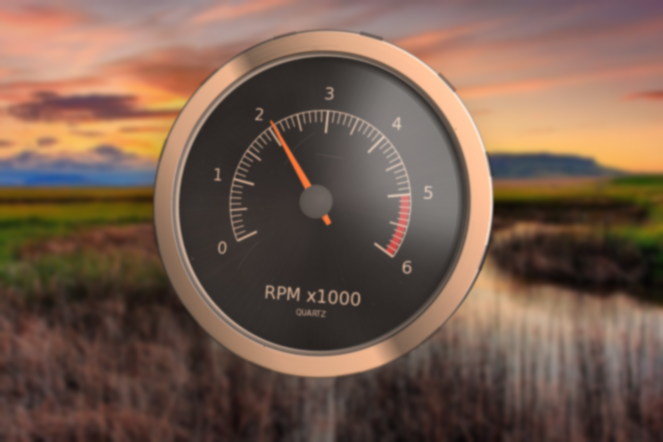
2100 rpm
